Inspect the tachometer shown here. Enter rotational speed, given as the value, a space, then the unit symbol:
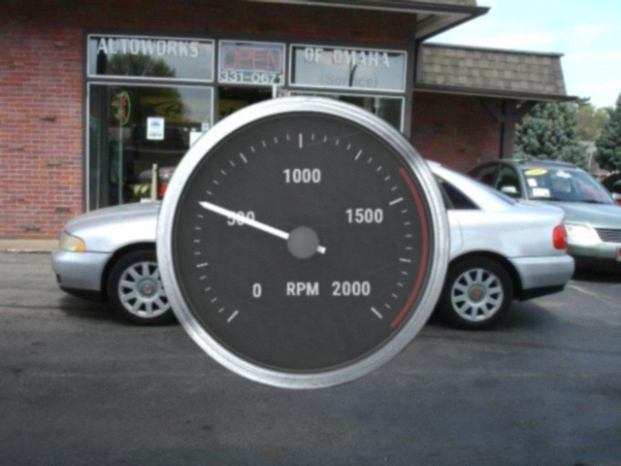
500 rpm
